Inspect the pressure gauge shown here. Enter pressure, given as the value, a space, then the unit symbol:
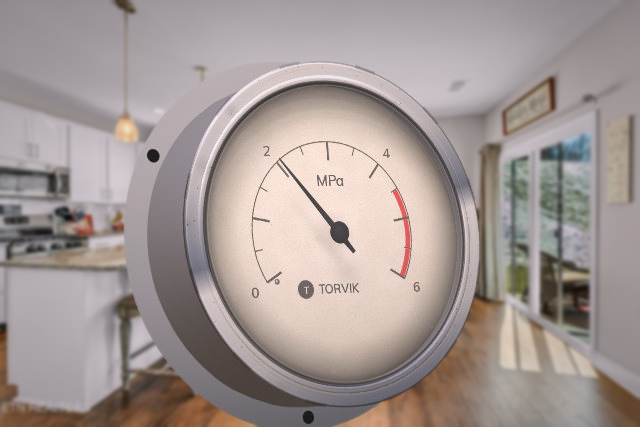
2 MPa
